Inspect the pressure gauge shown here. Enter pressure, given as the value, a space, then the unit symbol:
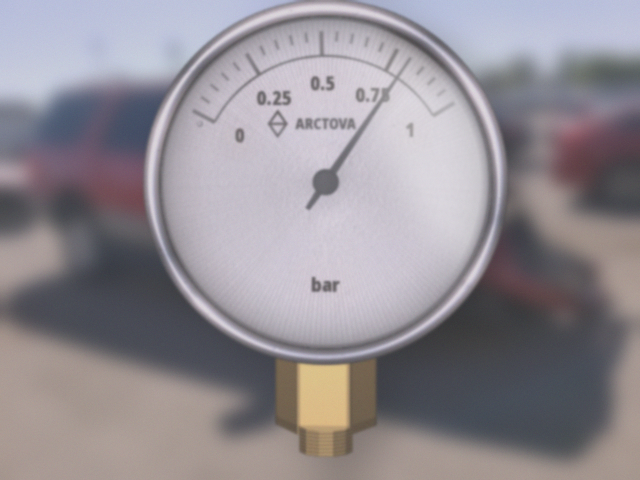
0.8 bar
